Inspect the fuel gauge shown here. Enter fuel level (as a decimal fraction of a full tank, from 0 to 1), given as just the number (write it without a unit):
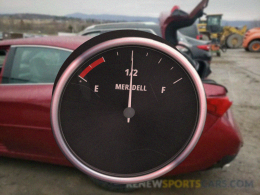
0.5
